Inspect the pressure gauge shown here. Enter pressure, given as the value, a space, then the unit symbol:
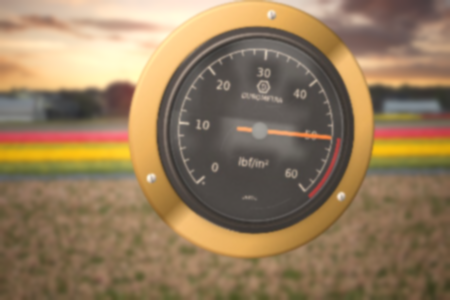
50 psi
